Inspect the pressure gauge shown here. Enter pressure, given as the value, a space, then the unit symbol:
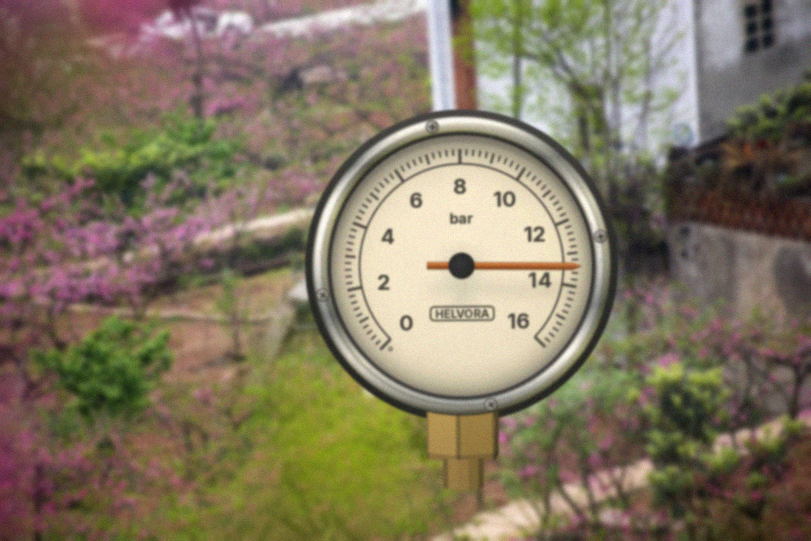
13.4 bar
